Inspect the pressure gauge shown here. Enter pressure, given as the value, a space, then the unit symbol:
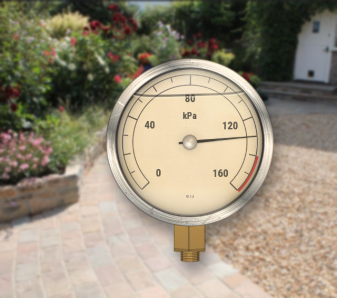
130 kPa
